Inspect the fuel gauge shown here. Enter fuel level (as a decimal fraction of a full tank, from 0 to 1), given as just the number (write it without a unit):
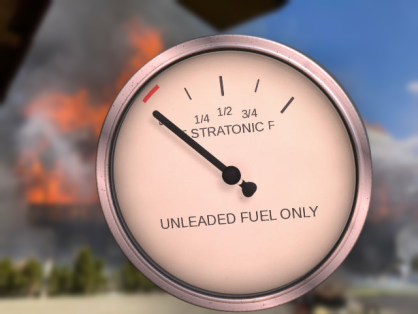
0
